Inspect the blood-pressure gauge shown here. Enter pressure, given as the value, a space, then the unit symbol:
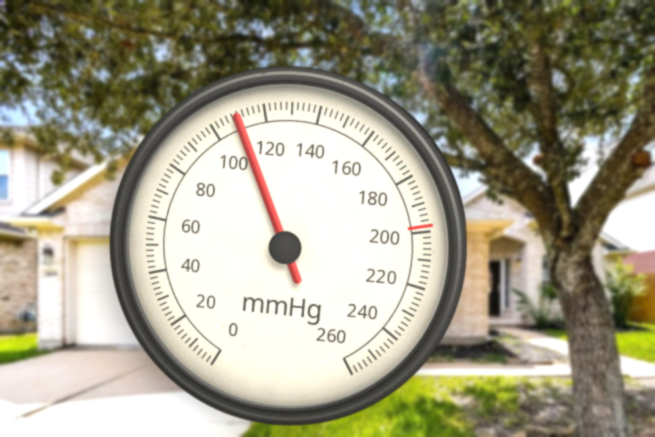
110 mmHg
